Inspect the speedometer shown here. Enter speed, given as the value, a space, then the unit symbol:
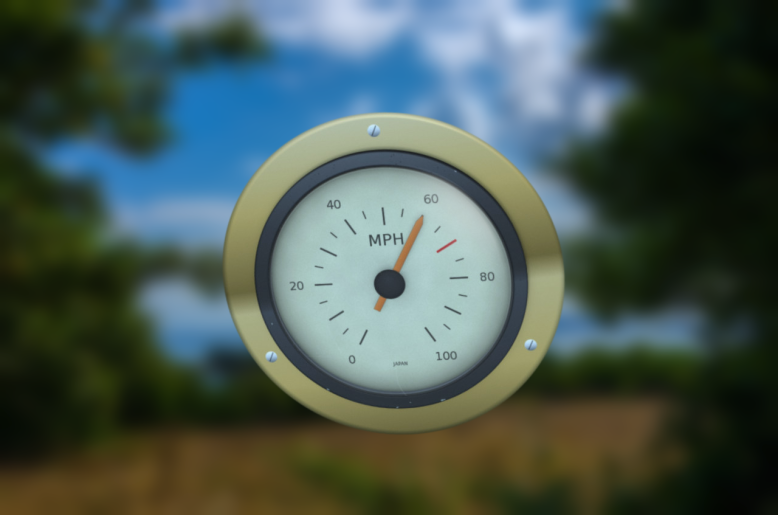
60 mph
